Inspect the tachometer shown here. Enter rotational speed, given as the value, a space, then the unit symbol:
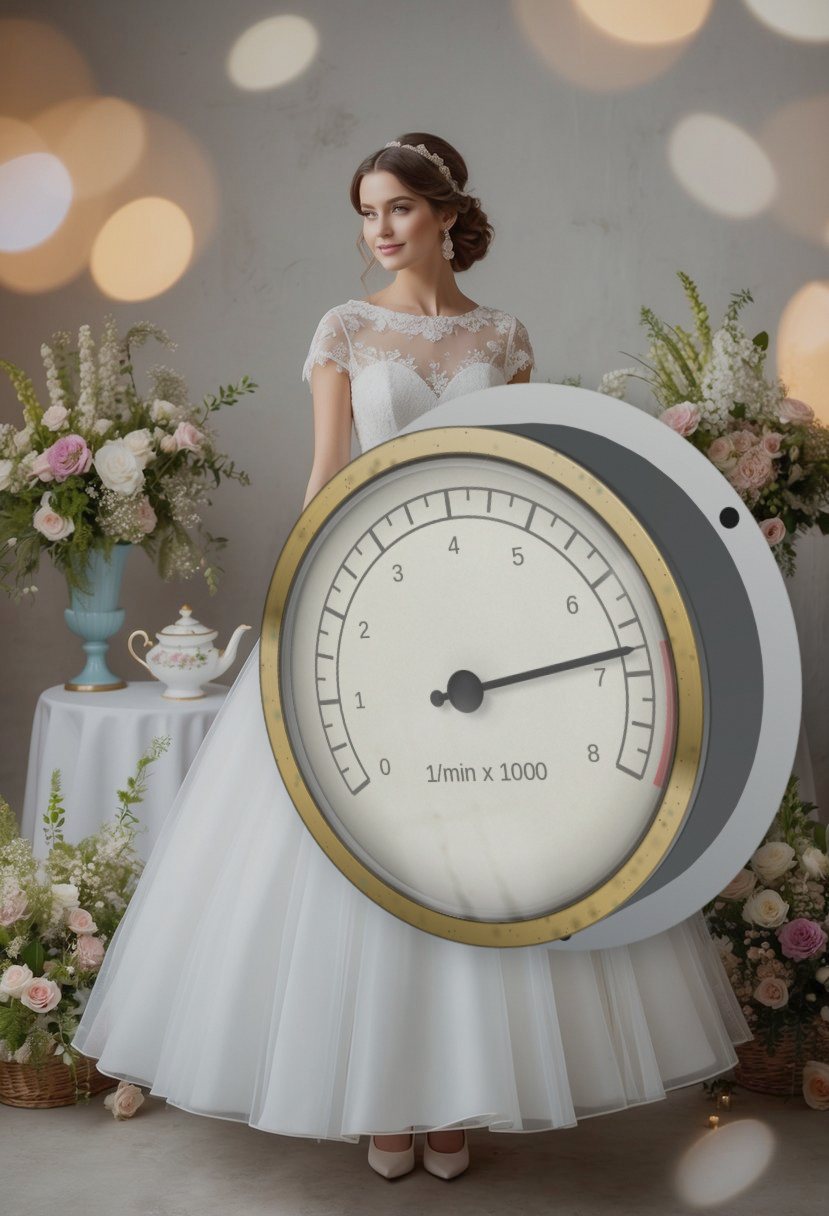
6750 rpm
